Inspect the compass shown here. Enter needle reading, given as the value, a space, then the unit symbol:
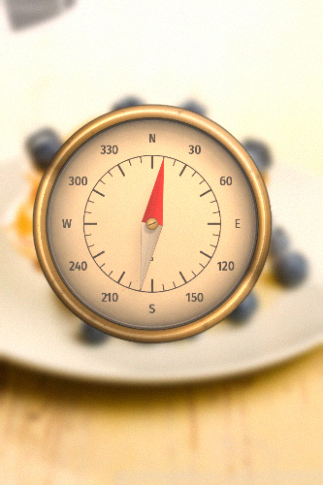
10 °
